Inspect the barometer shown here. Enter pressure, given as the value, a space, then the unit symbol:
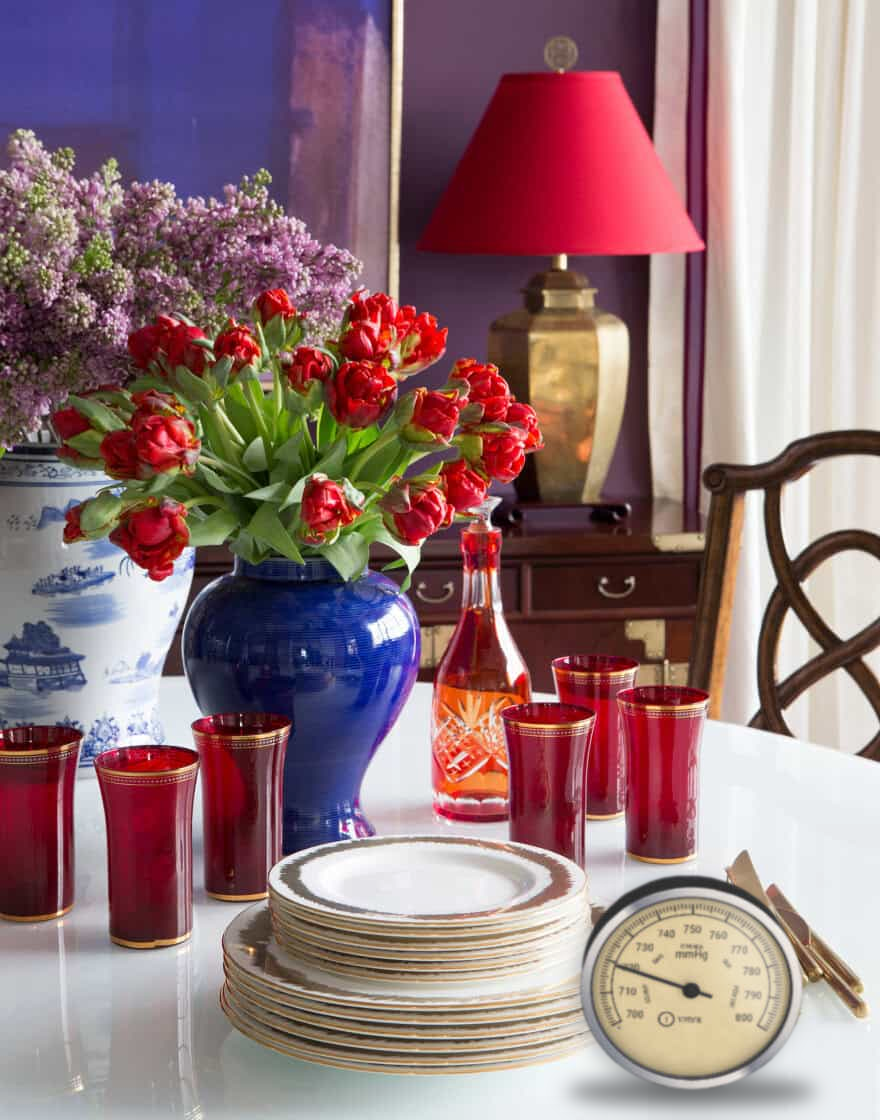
720 mmHg
